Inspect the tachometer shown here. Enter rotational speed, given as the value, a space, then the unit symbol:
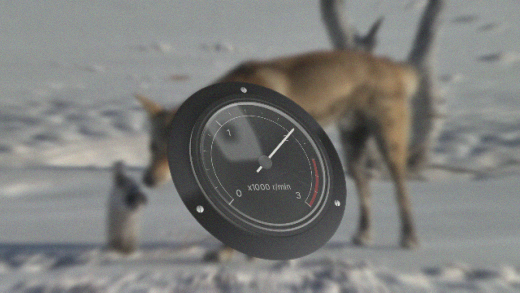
2000 rpm
